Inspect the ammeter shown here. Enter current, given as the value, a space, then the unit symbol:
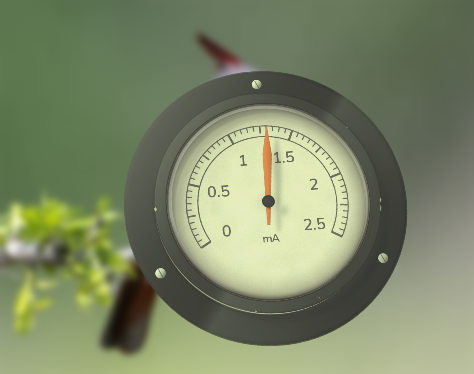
1.3 mA
